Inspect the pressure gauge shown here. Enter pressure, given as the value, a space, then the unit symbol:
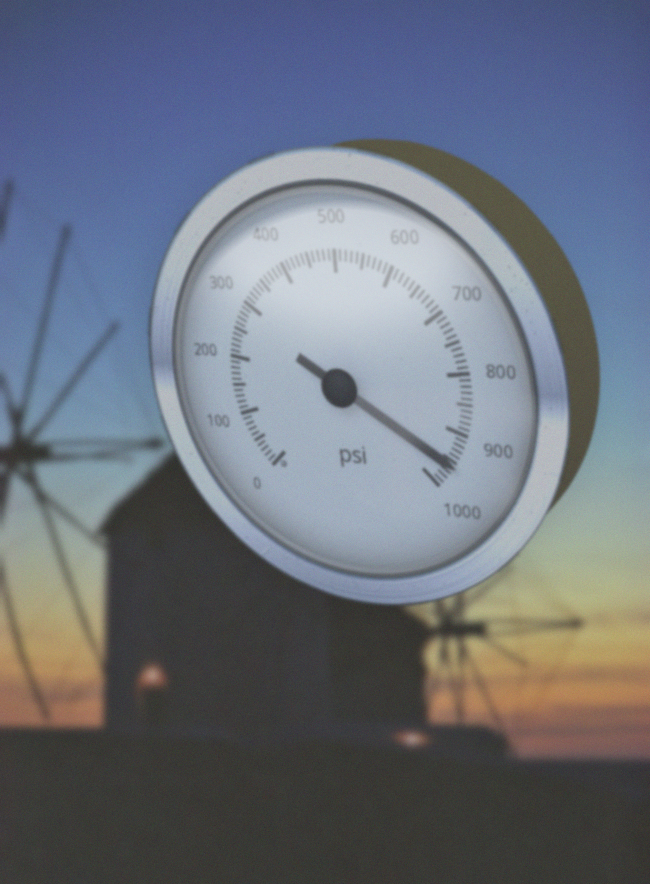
950 psi
